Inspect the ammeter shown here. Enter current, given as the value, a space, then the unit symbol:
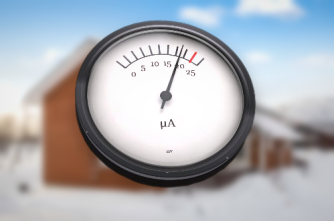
18.75 µA
